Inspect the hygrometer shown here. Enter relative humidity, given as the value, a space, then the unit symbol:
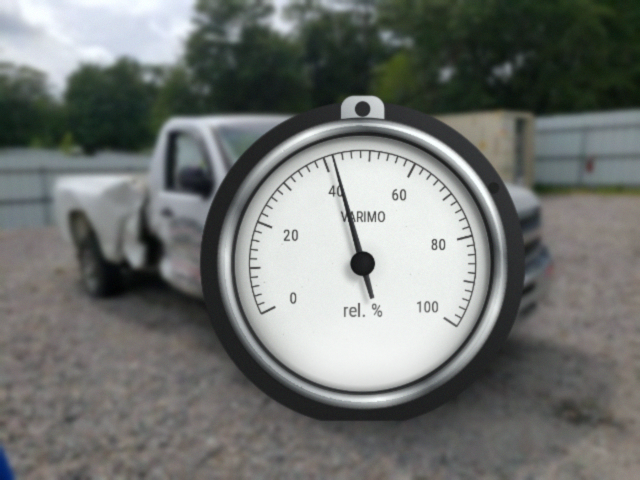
42 %
